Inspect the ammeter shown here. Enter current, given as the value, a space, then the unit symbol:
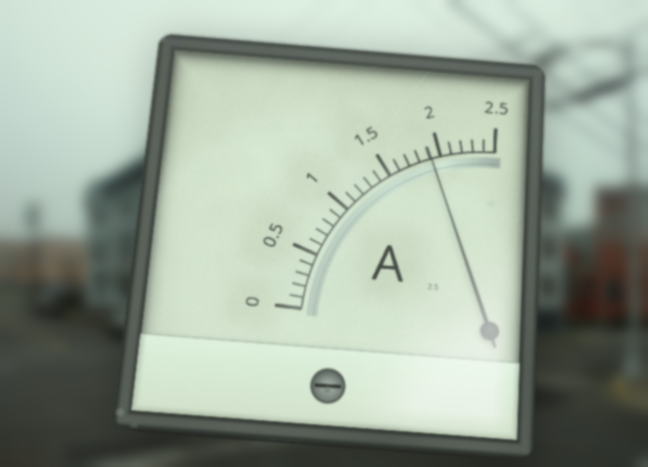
1.9 A
